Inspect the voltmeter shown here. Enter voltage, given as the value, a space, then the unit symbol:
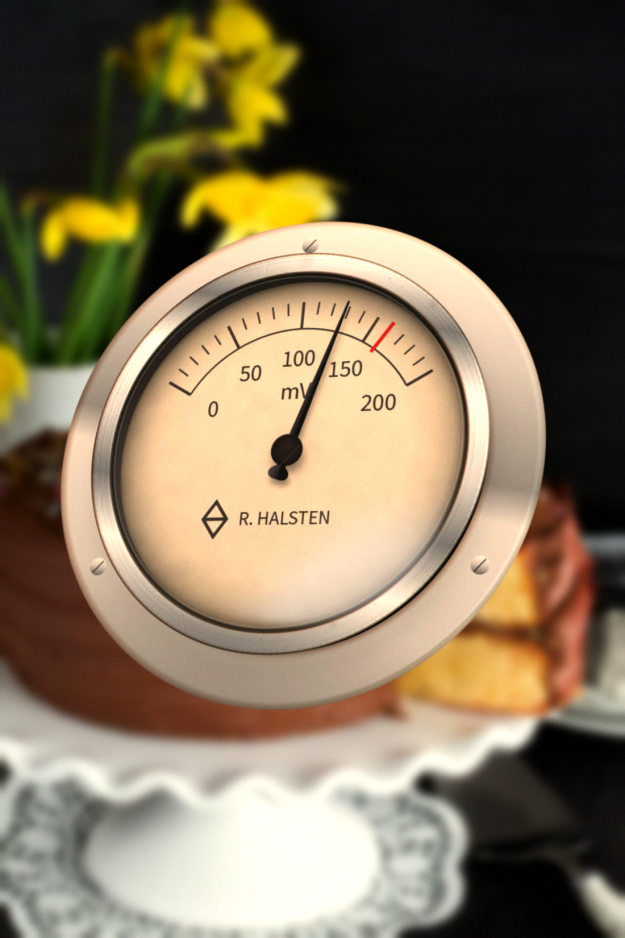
130 mV
